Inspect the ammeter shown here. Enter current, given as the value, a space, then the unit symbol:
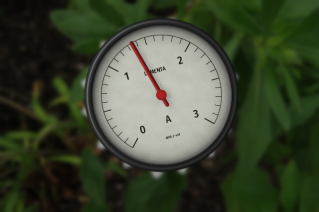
1.35 A
